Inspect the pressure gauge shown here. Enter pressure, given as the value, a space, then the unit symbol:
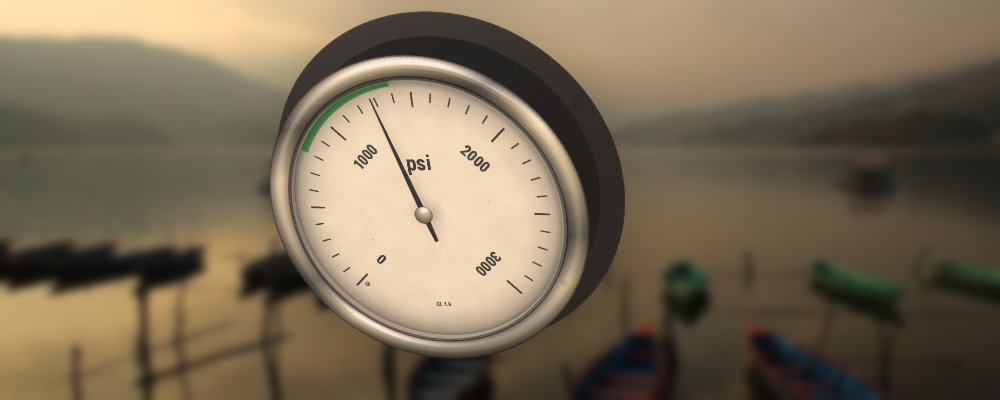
1300 psi
